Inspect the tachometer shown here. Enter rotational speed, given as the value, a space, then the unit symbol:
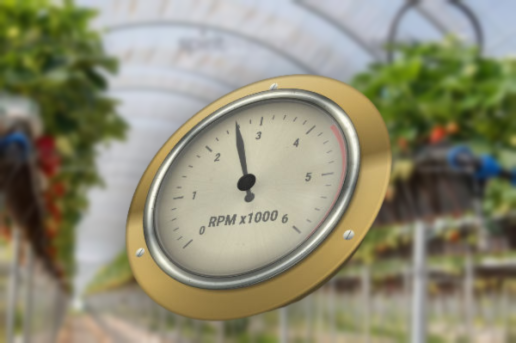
2600 rpm
